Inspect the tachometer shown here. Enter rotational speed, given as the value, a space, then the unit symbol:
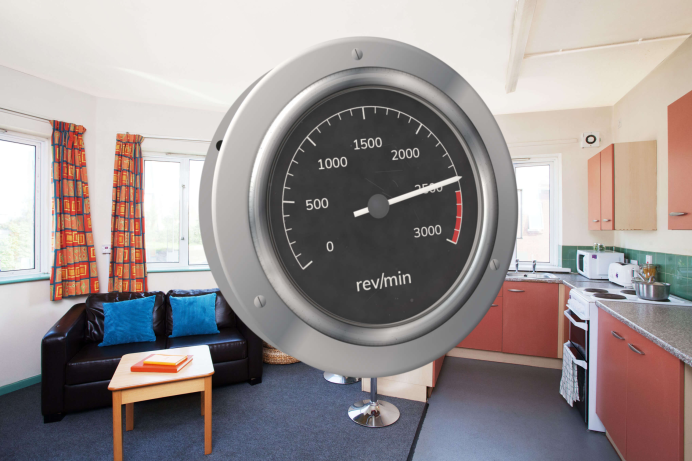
2500 rpm
